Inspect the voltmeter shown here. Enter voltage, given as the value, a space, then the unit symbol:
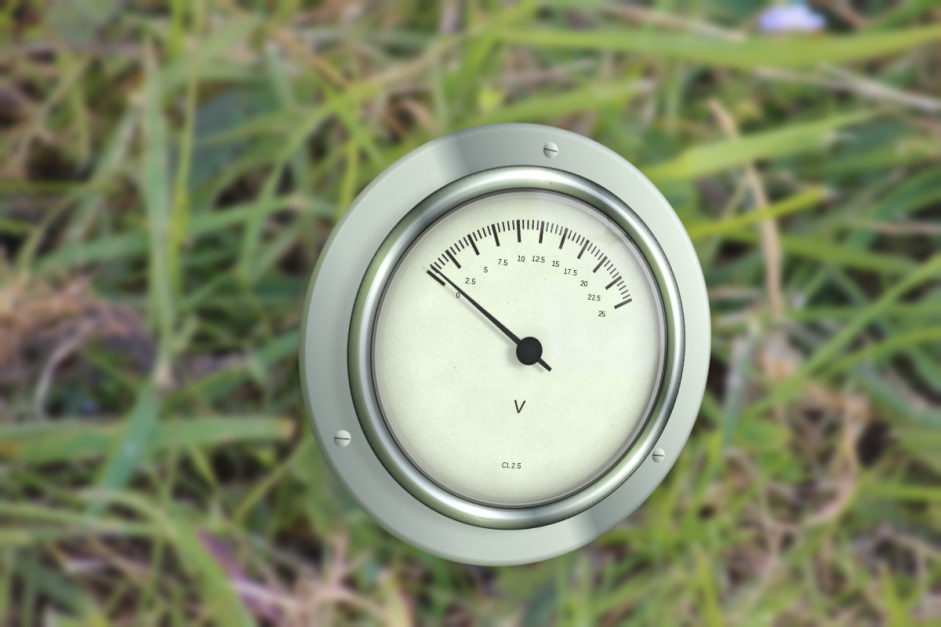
0.5 V
